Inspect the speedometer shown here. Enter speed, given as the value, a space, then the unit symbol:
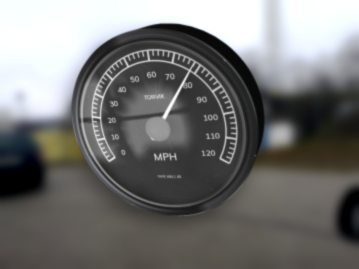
78 mph
